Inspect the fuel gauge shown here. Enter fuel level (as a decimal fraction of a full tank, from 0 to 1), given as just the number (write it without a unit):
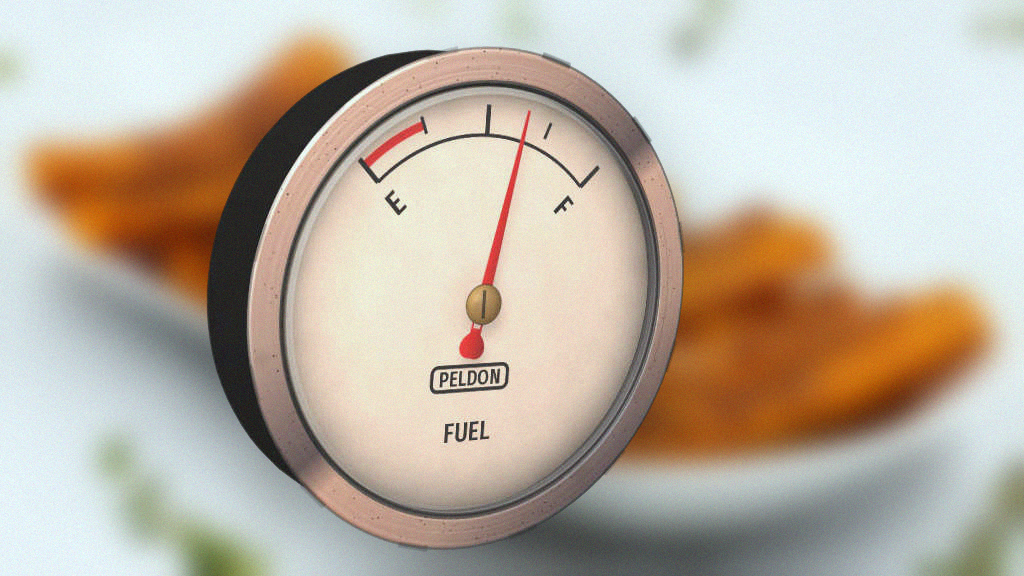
0.625
